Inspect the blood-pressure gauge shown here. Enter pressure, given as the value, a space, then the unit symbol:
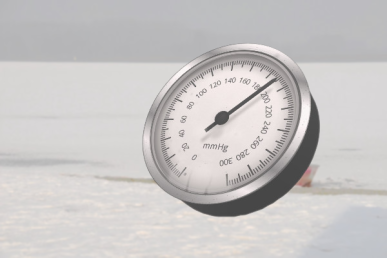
190 mmHg
